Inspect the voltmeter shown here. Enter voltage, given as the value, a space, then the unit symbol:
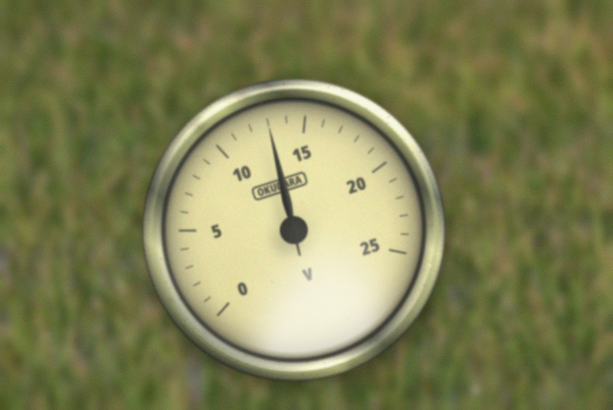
13 V
